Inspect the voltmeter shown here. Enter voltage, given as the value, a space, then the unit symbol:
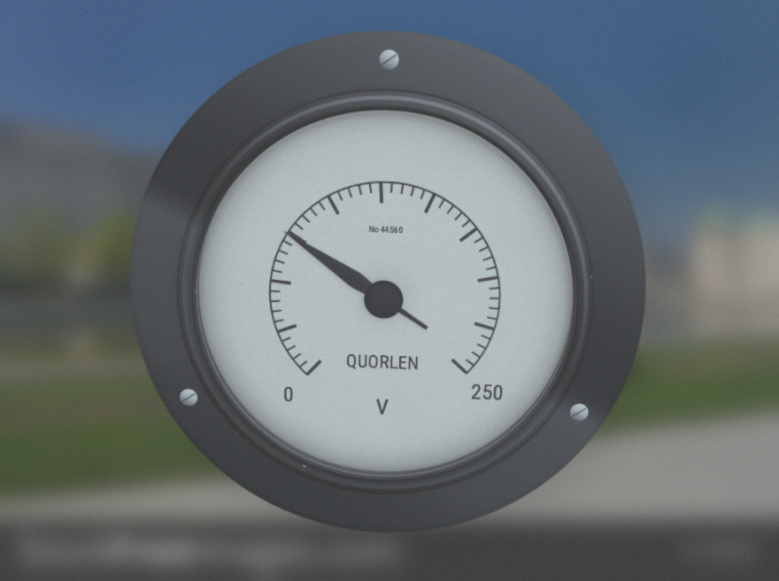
75 V
